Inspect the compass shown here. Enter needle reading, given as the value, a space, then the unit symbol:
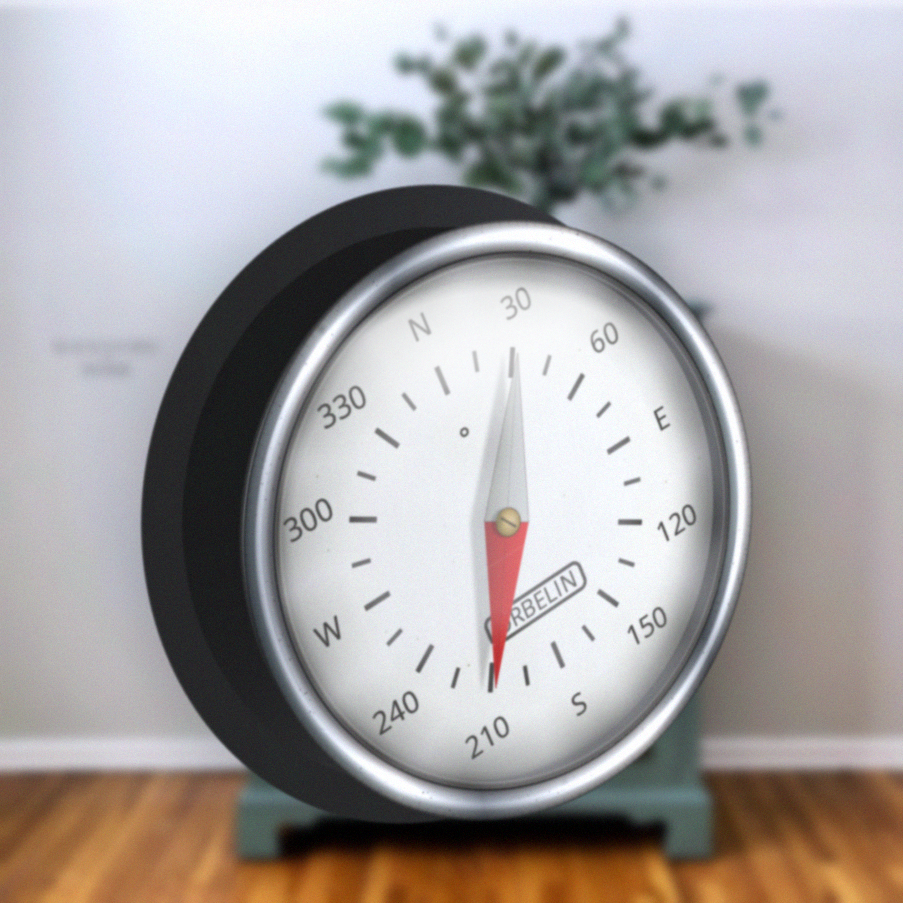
210 °
